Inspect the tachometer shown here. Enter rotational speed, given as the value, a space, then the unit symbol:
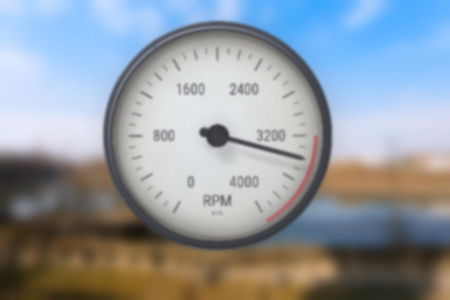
3400 rpm
